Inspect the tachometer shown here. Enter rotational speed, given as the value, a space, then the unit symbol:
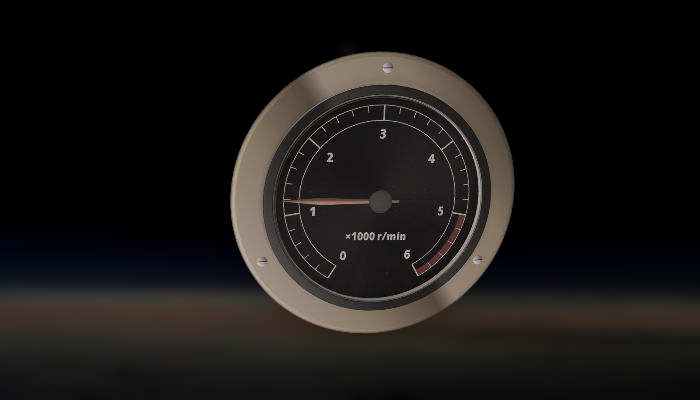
1200 rpm
